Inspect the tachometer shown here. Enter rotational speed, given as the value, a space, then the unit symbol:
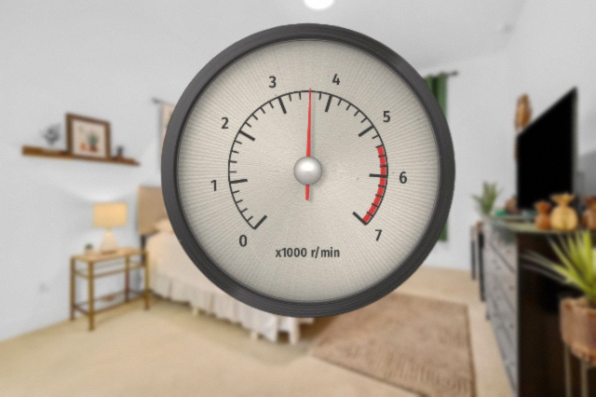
3600 rpm
